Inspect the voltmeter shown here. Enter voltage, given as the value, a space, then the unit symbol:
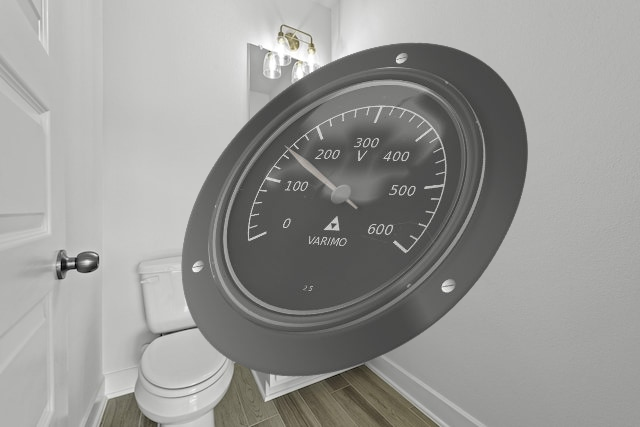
150 V
